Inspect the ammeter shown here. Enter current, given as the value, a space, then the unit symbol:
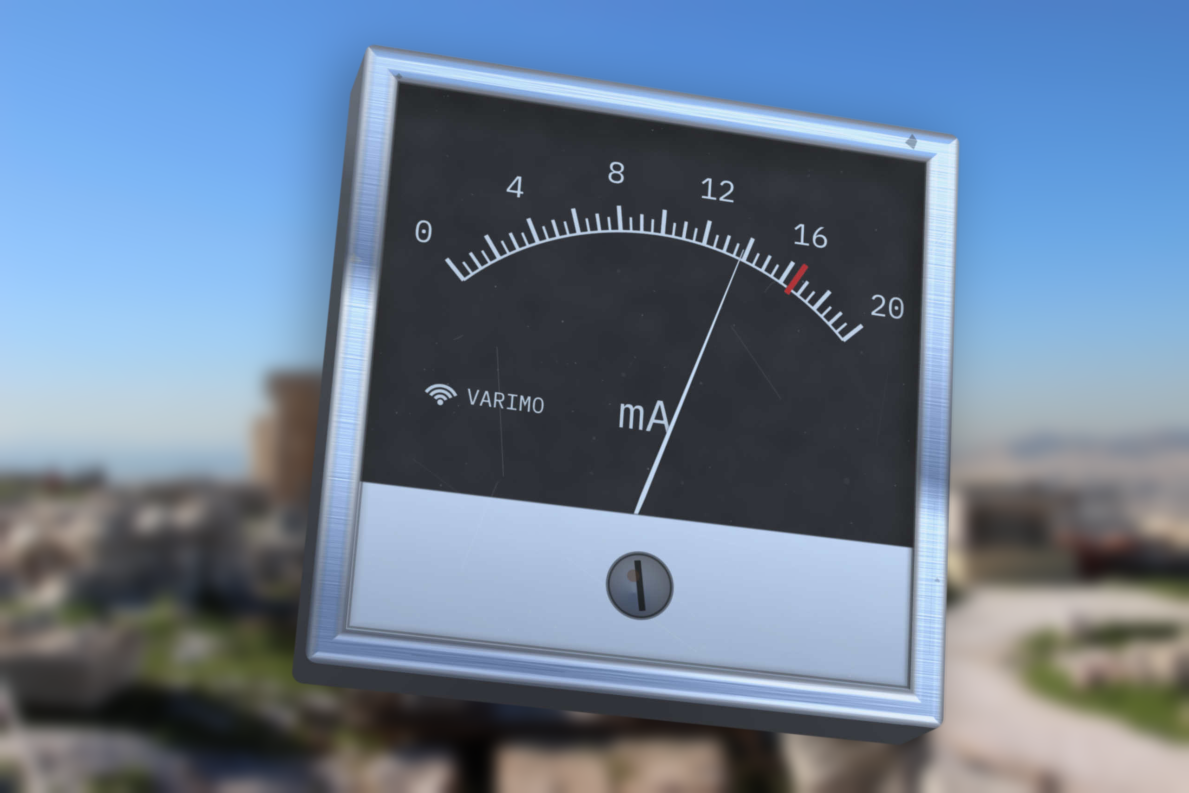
13.75 mA
